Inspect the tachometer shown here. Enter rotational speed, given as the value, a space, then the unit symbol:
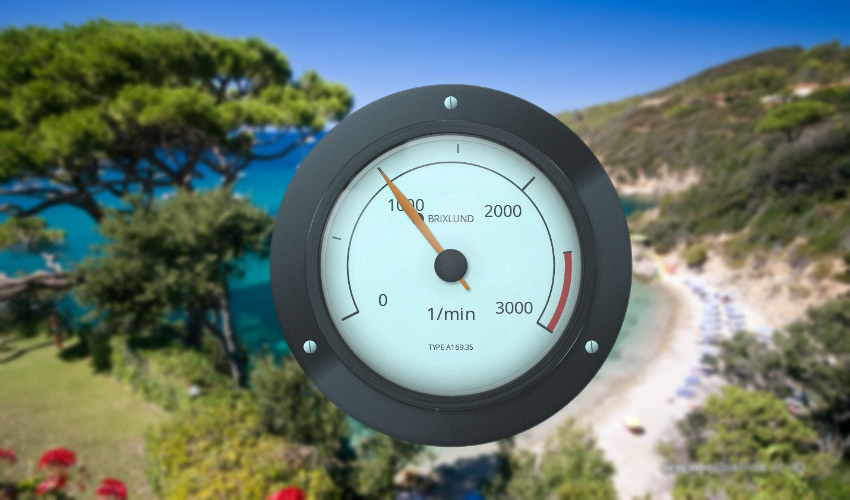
1000 rpm
